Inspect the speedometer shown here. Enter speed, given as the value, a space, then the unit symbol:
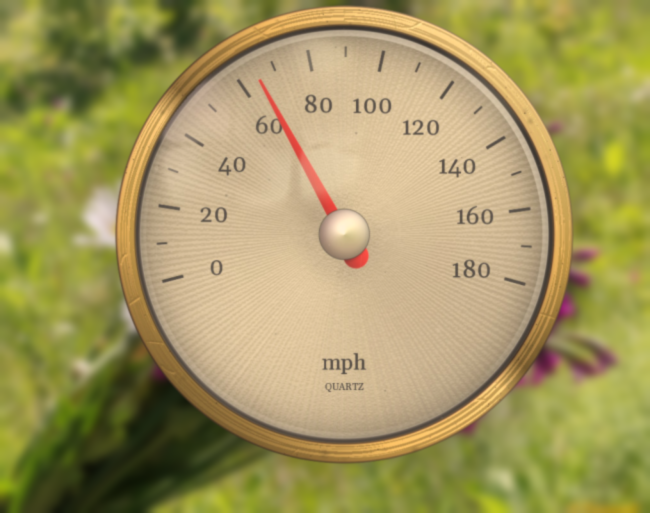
65 mph
